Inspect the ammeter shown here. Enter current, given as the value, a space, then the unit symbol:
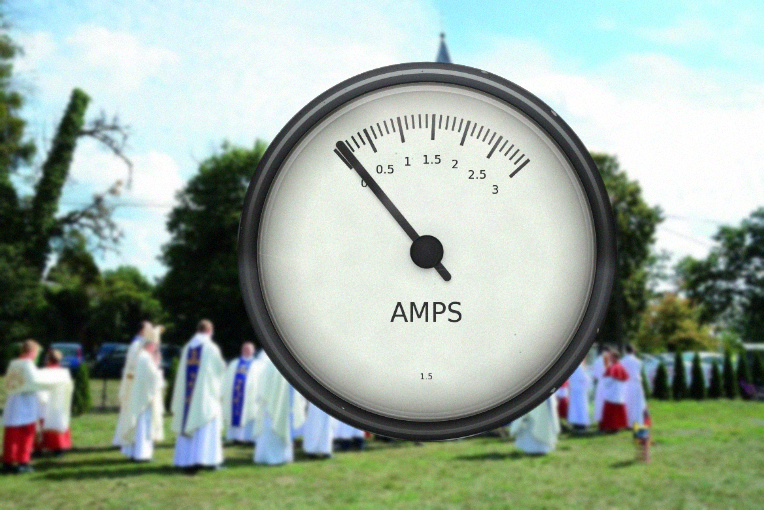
0.1 A
